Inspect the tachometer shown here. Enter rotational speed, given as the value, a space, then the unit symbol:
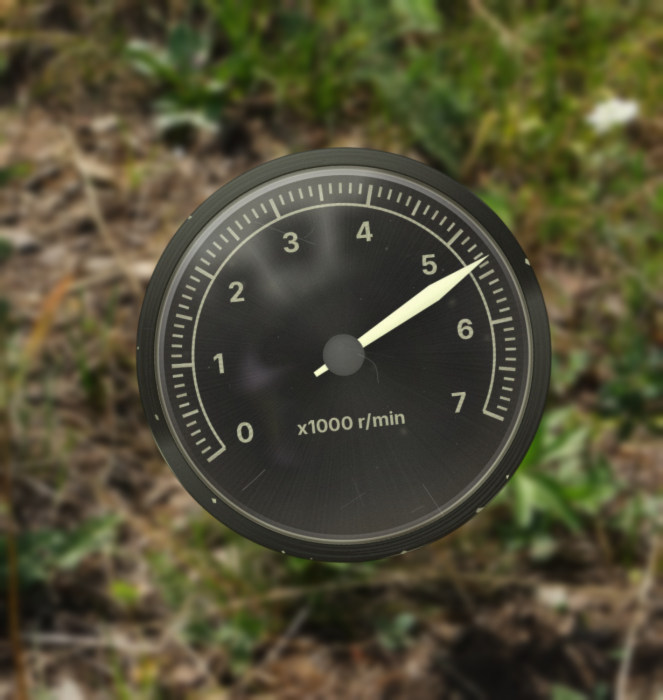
5350 rpm
